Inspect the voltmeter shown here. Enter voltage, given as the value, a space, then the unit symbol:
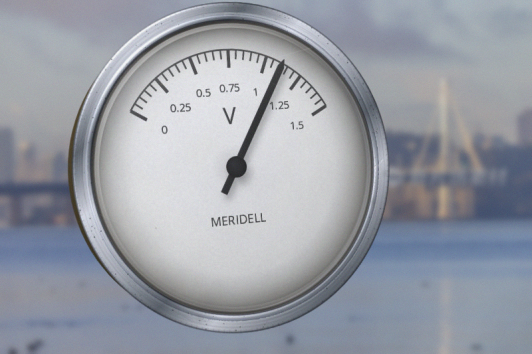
1.1 V
